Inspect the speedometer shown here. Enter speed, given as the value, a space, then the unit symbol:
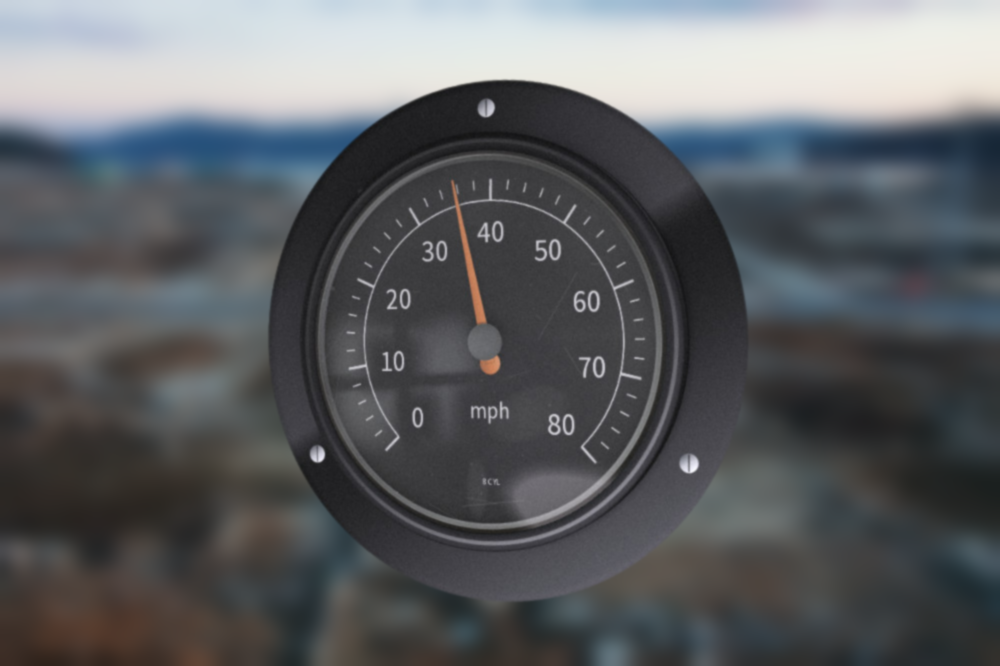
36 mph
